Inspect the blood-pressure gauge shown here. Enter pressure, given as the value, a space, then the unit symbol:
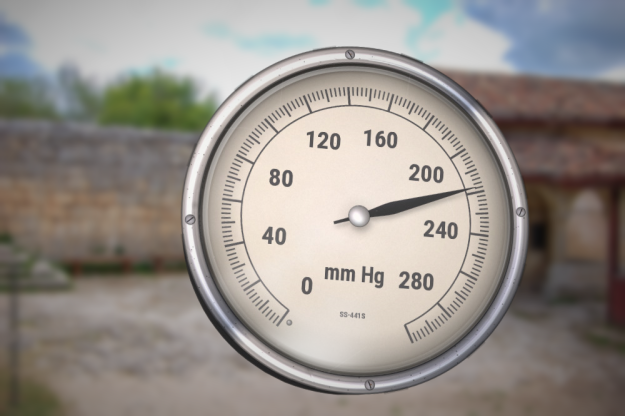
218 mmHg
